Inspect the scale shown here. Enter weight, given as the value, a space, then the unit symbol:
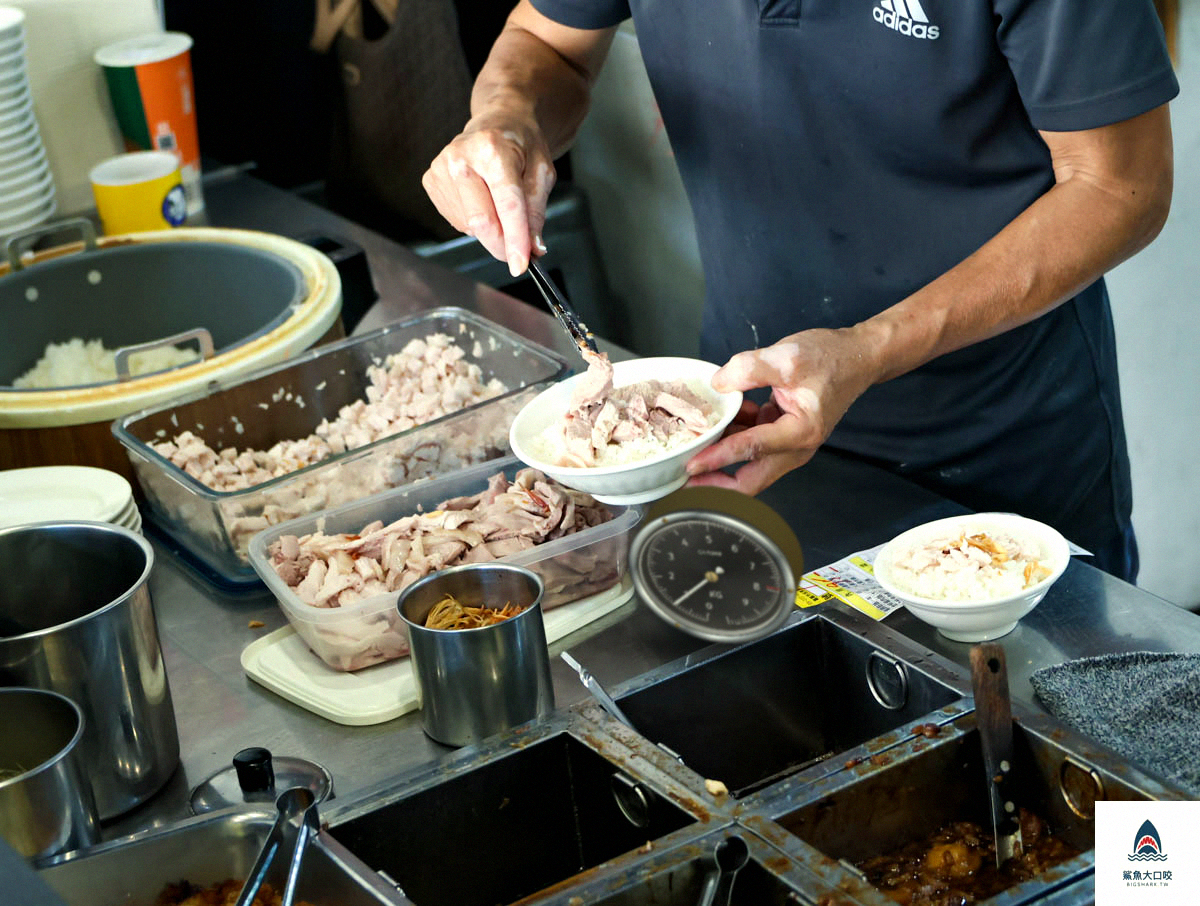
1 kg
